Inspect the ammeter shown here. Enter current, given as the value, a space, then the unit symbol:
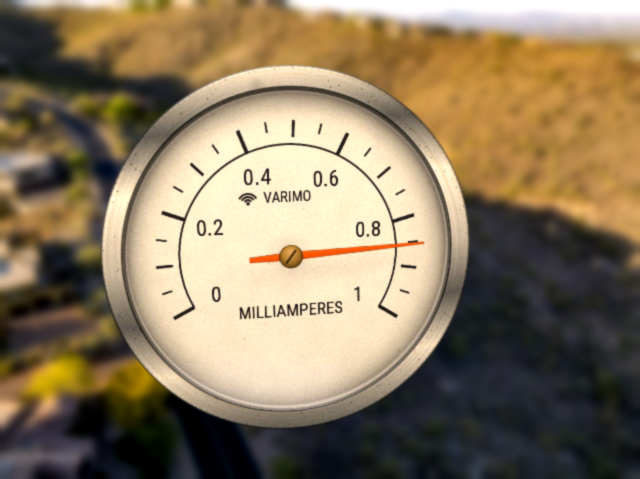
0.85 mA
